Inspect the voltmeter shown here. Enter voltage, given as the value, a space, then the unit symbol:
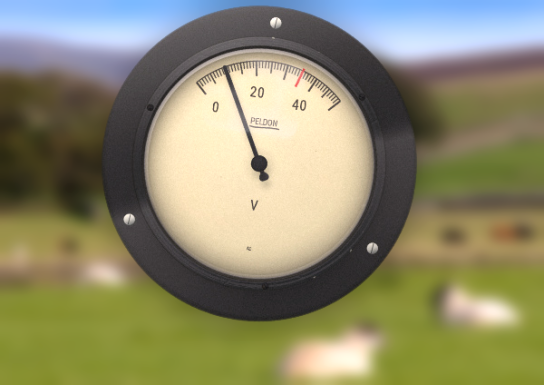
10 V
